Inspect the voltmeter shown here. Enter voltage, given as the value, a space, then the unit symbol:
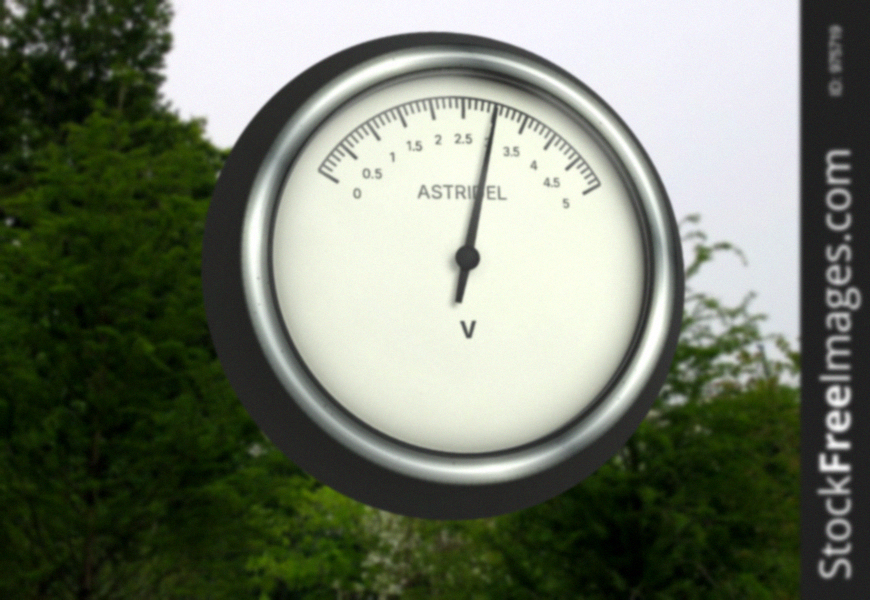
3 V
